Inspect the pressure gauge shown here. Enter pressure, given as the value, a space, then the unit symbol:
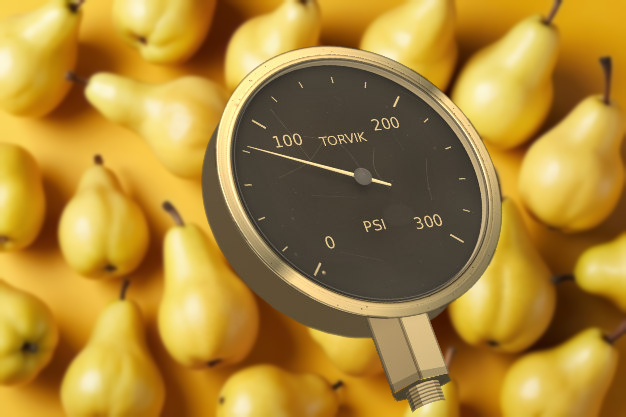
80 psi
